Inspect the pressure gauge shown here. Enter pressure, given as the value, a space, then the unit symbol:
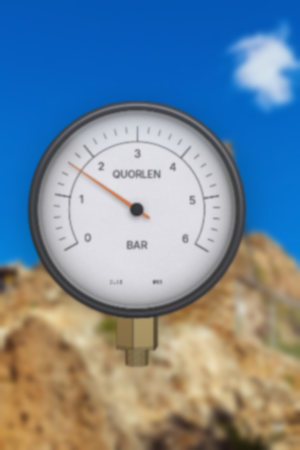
1.6 bar
